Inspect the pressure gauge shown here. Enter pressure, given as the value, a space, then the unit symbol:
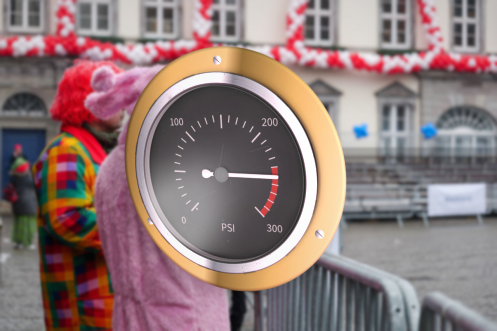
250 psi
